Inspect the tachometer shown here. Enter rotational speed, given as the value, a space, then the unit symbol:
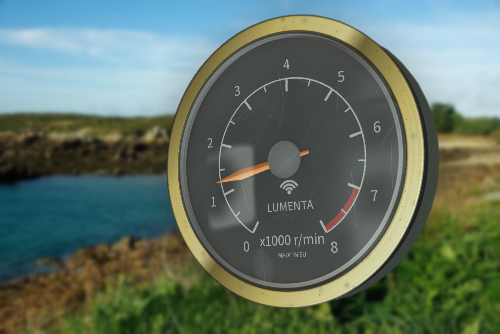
1250 rpm
